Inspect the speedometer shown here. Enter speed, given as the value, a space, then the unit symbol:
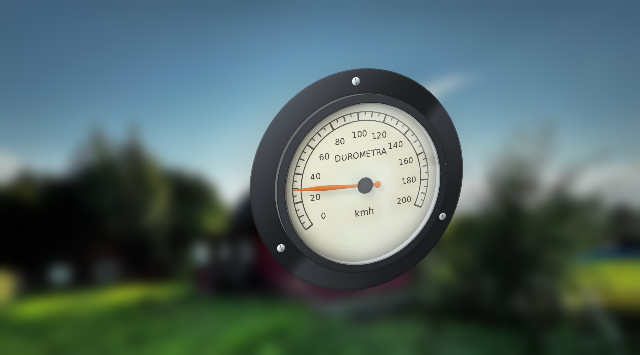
30 km/h
